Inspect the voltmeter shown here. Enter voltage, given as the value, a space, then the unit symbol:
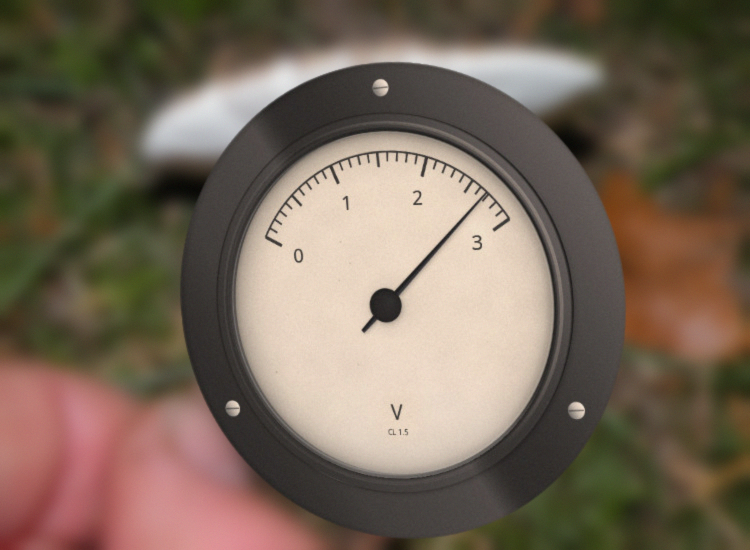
2.7 V
